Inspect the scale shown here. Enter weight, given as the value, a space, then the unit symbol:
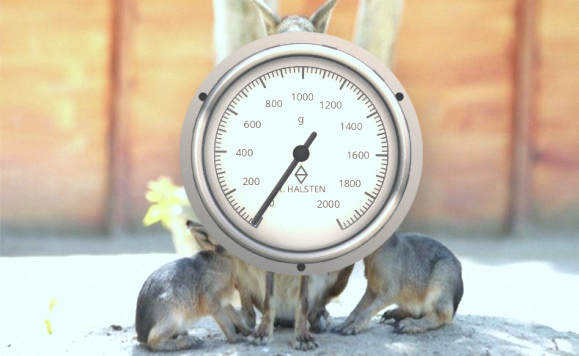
20 g
